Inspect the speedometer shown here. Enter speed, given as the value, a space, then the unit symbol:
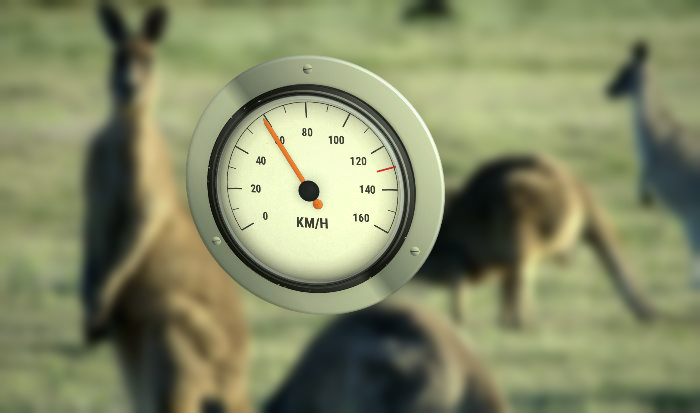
60 km/h
